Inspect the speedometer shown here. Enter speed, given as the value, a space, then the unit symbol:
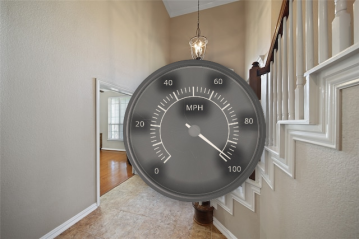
98 mph
